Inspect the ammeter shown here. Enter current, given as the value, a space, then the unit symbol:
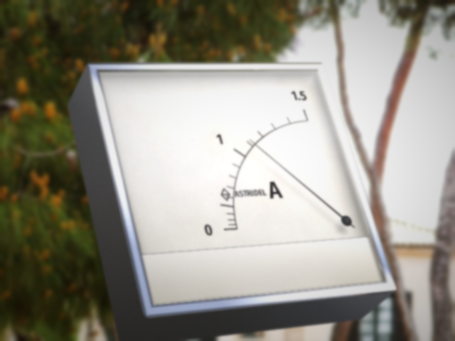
1.1 A
